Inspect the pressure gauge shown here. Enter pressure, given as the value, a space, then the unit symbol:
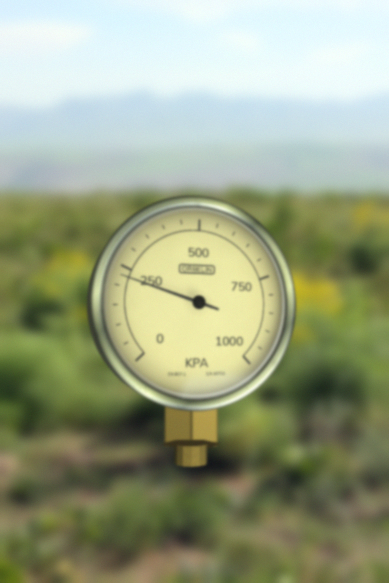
225 kPa
